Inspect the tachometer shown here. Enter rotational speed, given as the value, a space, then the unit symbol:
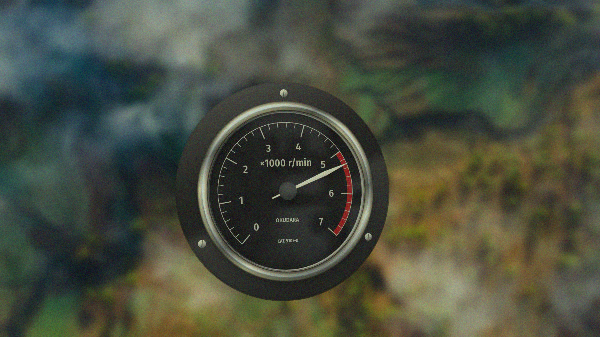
5300 rpm
